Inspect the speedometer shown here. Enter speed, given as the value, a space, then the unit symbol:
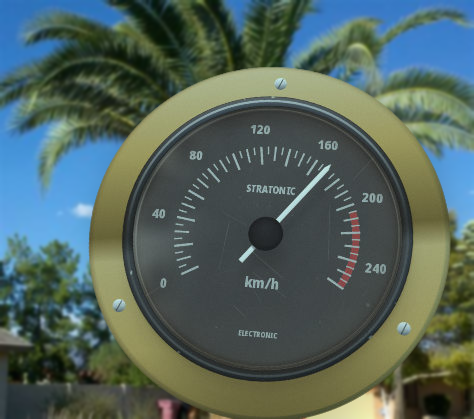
170 km/h
